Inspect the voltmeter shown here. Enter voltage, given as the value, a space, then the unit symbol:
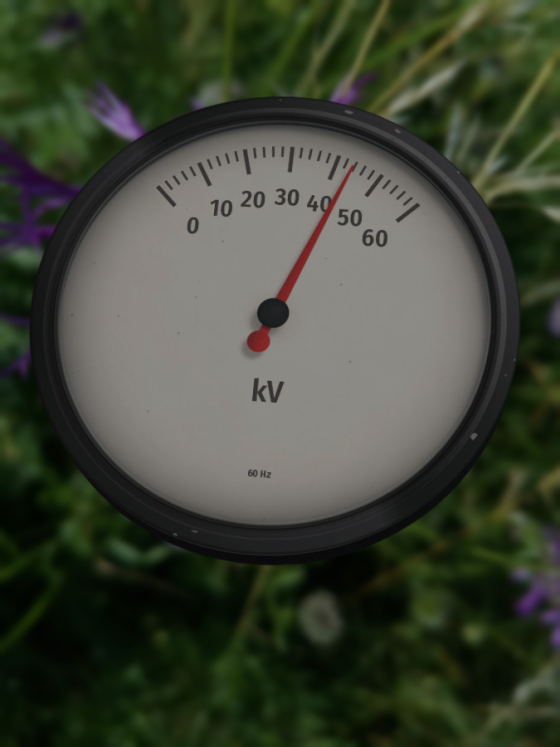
44 kV
